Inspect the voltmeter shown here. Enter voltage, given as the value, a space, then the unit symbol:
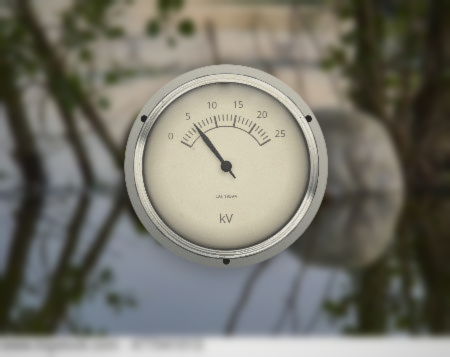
5 kV
